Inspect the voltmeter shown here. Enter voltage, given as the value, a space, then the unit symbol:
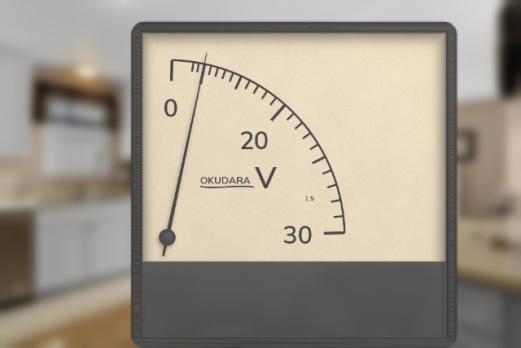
10 V
